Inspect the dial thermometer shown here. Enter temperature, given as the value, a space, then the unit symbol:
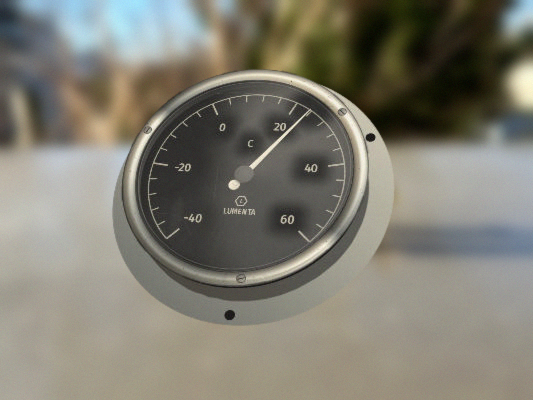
24 °C
